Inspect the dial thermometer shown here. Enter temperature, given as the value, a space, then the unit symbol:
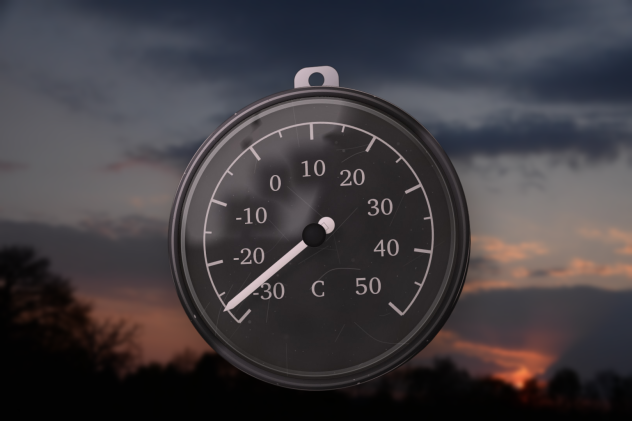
-27.5 °C
